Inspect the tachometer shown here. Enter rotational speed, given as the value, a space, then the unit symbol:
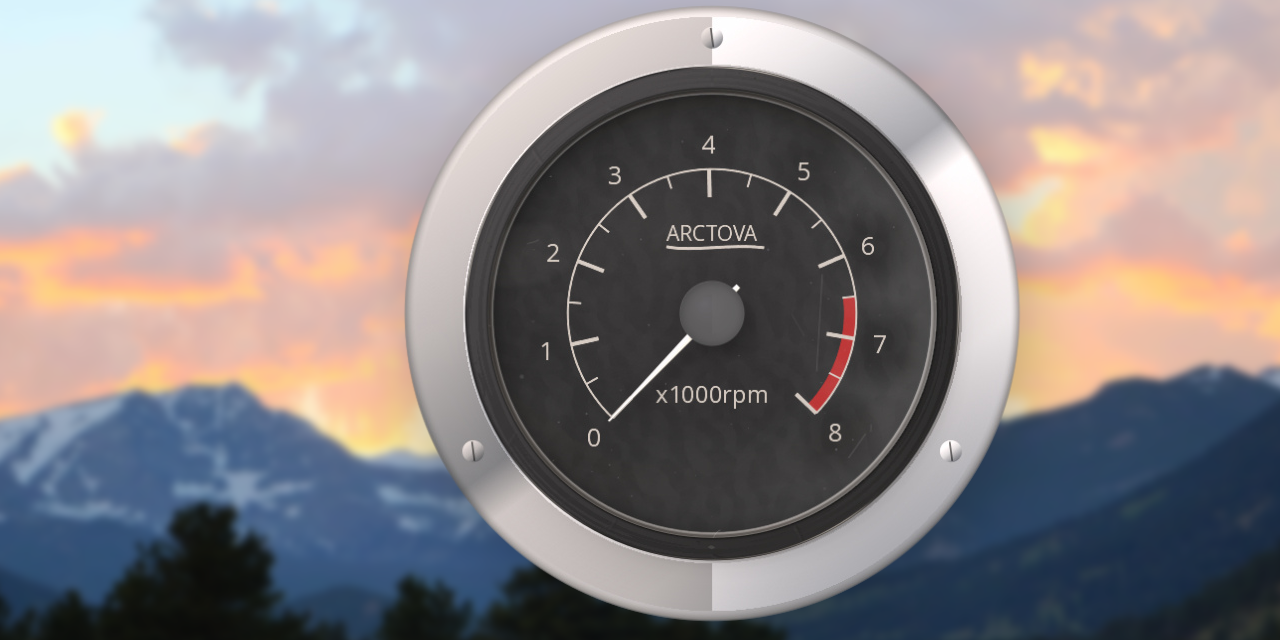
0 rpm
